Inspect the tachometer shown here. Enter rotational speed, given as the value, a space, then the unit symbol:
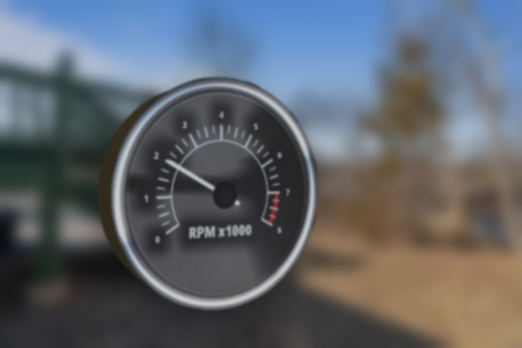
2000 rpm
